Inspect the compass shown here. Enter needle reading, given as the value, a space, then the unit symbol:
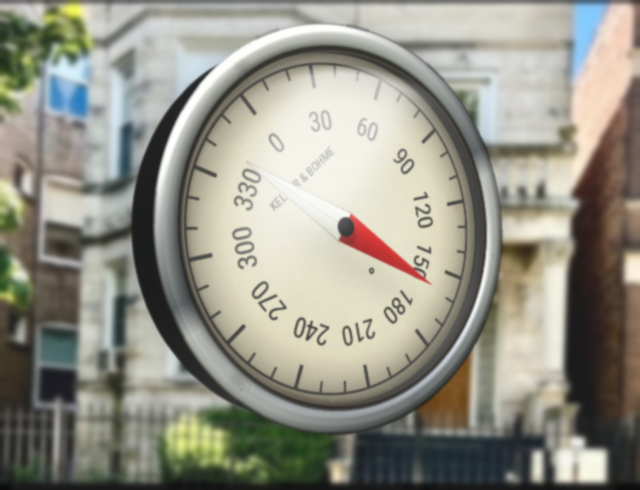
160 °
